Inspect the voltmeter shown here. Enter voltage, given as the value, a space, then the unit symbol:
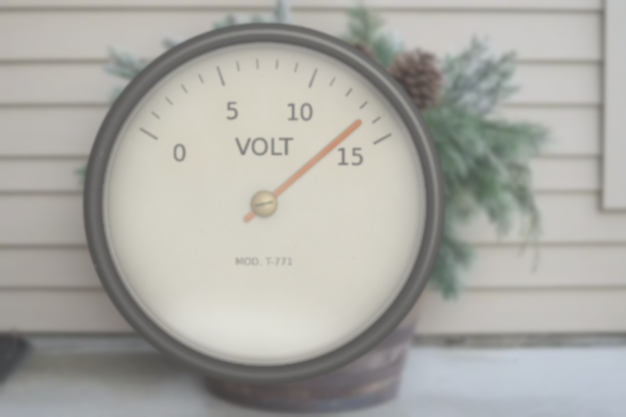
13.5 V
